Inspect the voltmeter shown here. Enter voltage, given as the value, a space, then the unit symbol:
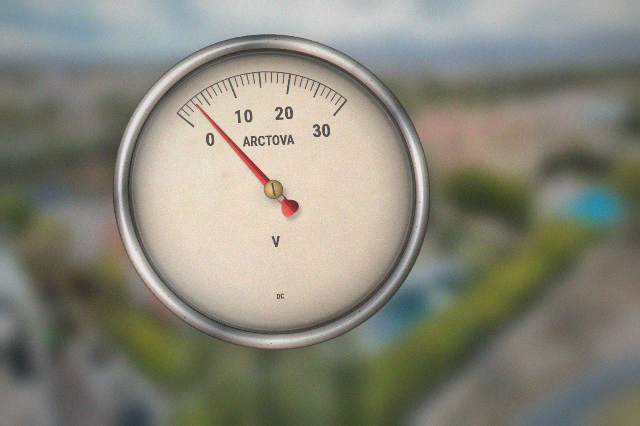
3 V
